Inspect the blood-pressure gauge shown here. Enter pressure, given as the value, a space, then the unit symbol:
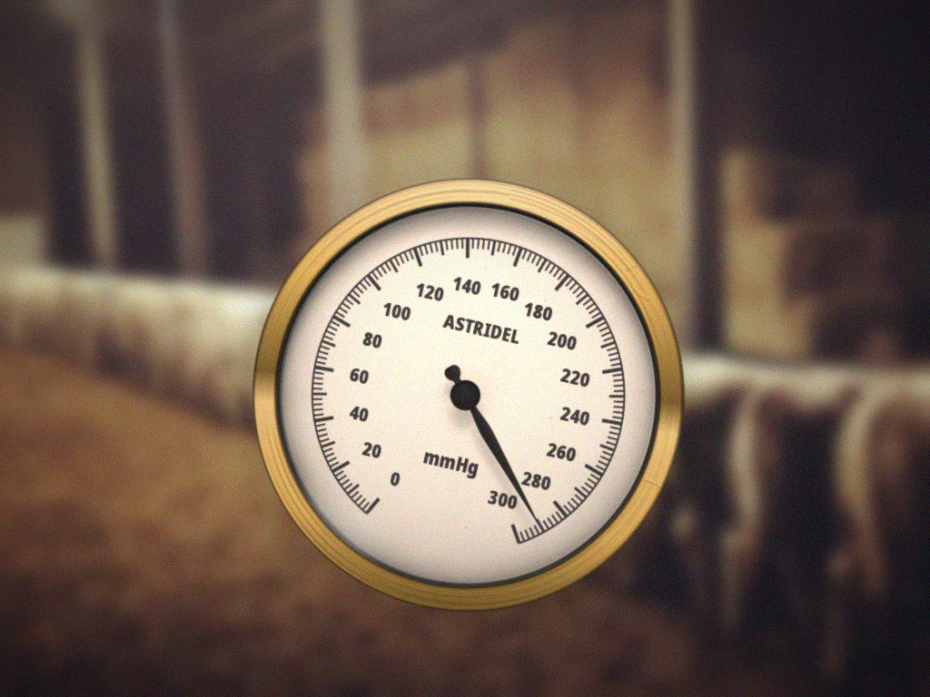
290 mmHg
